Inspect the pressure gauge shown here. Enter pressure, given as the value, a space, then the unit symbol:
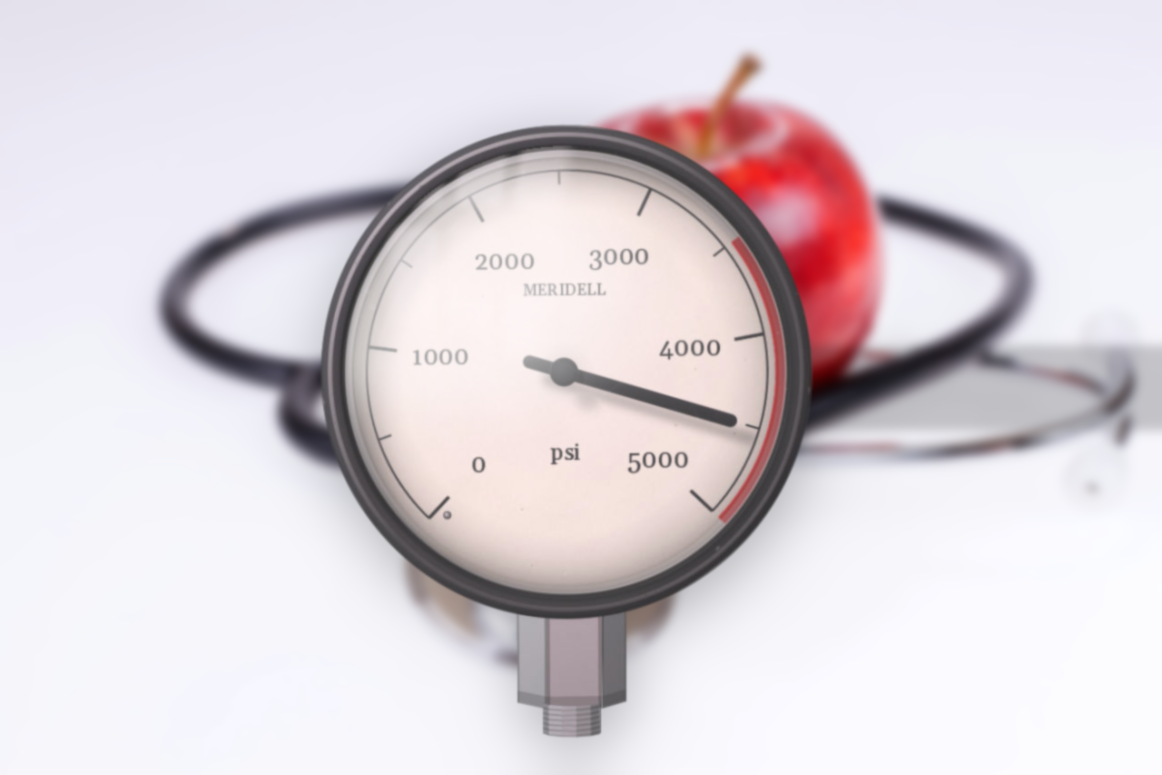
4500 psi
